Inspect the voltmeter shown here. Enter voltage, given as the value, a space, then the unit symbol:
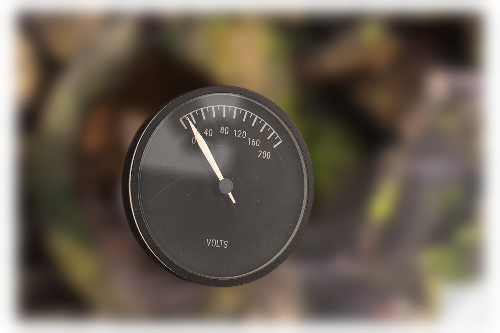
10 V
